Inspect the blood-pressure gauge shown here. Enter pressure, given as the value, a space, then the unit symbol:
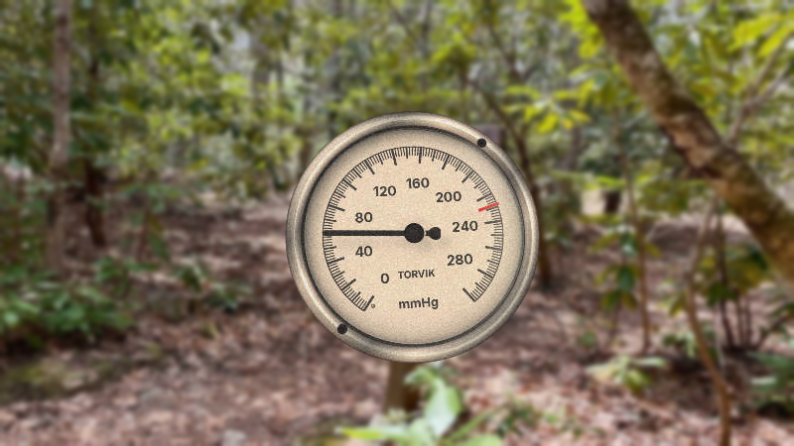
60 mmHg
